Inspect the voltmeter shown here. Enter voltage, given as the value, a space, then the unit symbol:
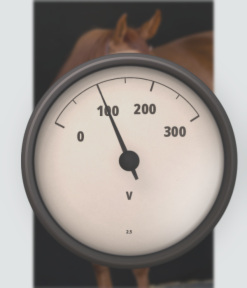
100 V
